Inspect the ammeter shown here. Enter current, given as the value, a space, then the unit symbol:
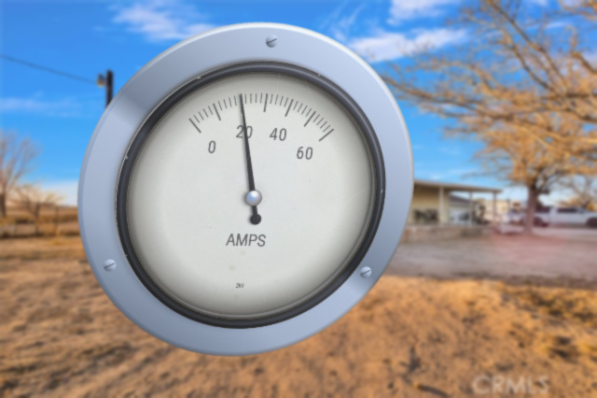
20 A
